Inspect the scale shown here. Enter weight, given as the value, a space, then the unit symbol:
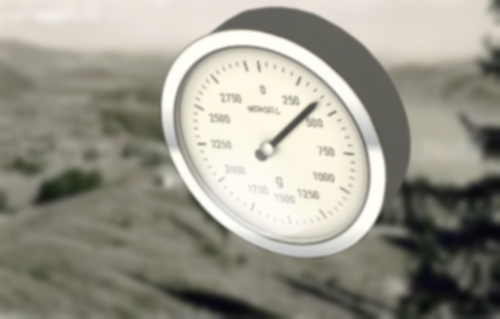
400 g
